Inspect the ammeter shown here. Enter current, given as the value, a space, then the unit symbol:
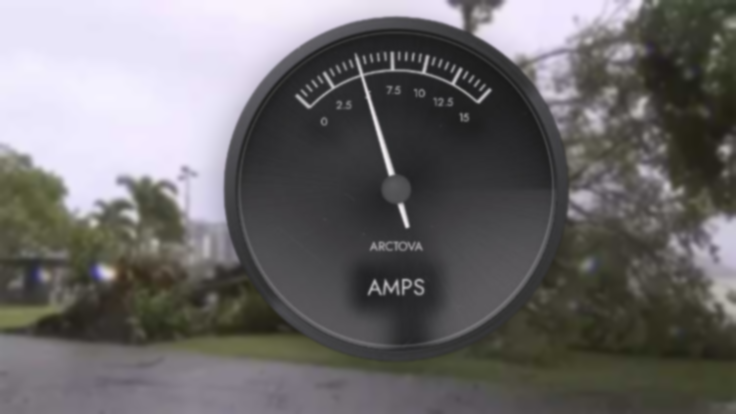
5 A
